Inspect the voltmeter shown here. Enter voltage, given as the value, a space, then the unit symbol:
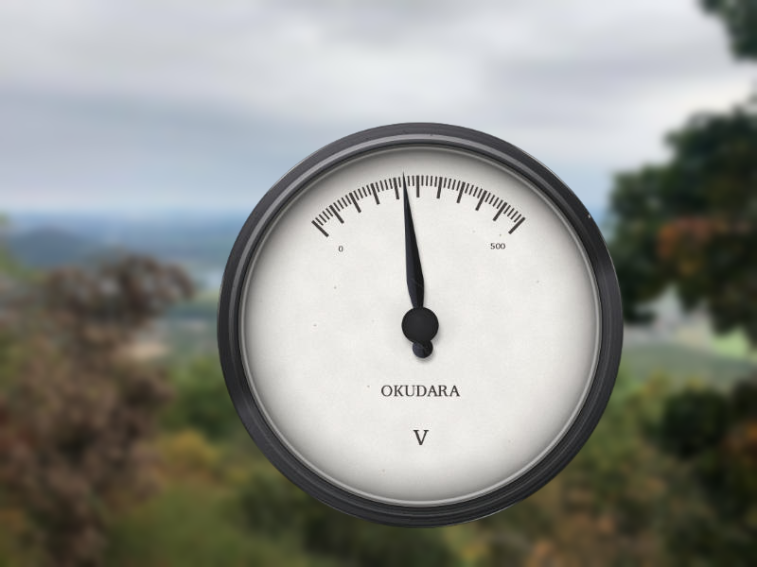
220 V
